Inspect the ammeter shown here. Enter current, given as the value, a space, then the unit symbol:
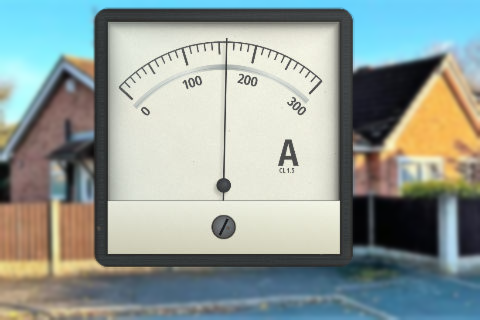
160 A
